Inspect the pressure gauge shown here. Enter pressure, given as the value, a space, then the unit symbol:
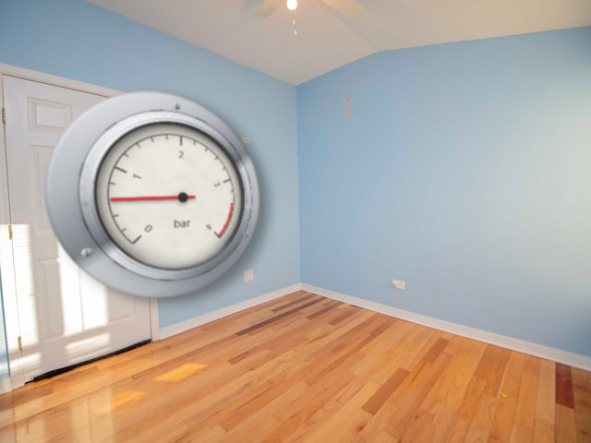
0.6 bar
